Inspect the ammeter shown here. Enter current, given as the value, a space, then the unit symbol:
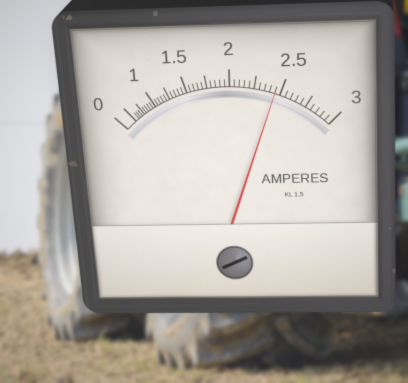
2.45 A
